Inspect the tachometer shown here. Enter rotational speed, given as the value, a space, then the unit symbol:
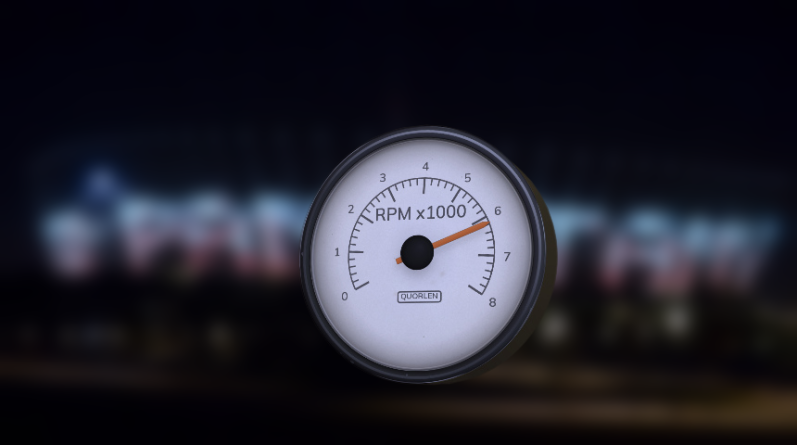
6200 rpm
